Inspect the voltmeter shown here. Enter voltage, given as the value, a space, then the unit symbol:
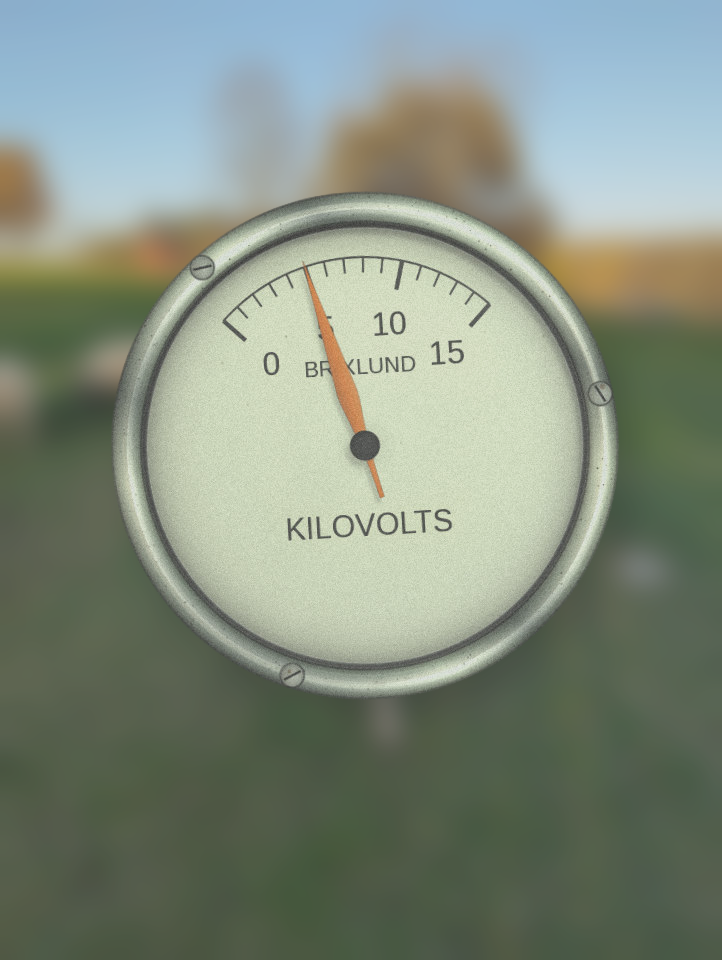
5 kV
